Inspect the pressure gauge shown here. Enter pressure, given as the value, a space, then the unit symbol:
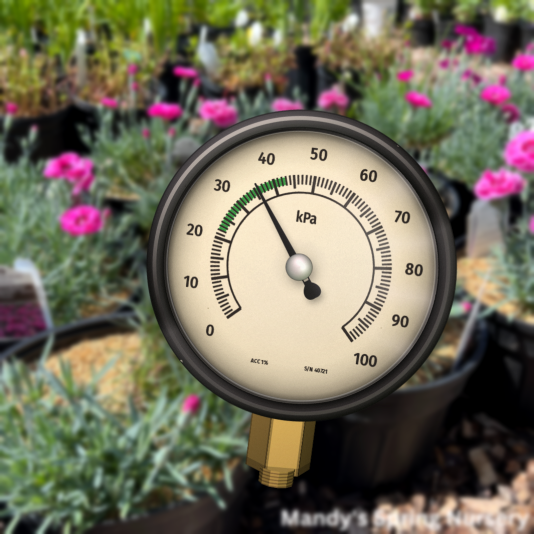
36 kPa
